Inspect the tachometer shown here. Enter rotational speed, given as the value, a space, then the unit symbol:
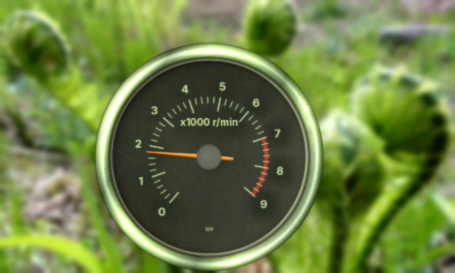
1800 rpm
